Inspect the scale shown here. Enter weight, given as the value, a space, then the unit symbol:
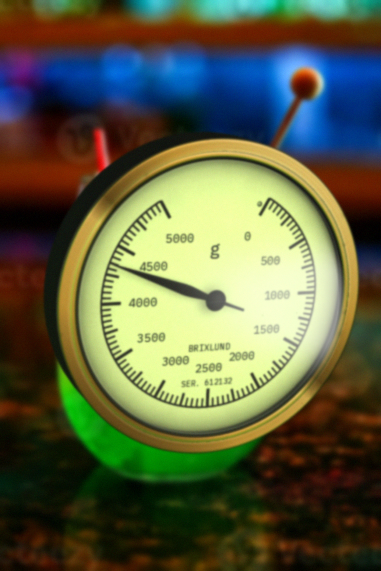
4350 g
